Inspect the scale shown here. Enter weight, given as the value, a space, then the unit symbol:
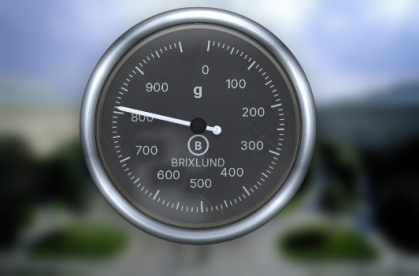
810 g
